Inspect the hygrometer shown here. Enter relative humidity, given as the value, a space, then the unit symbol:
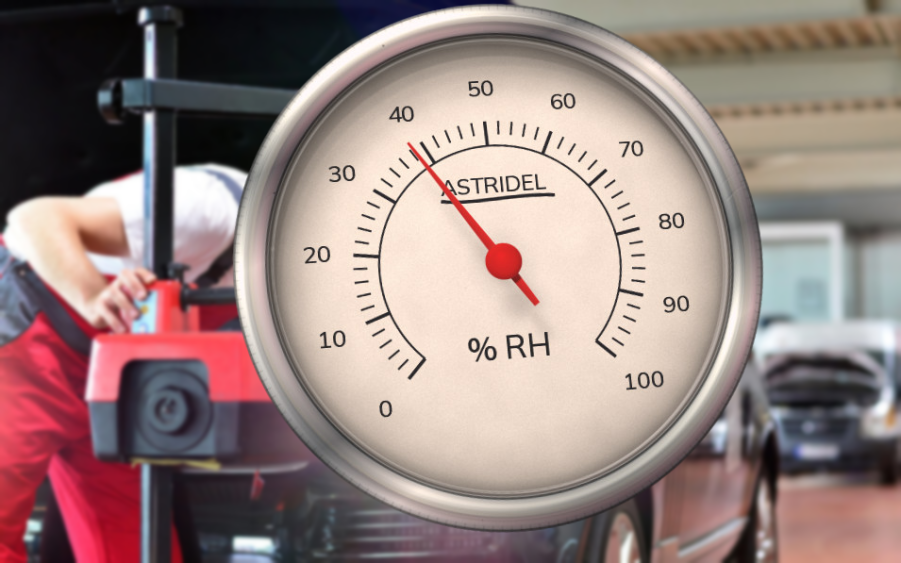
38 %
